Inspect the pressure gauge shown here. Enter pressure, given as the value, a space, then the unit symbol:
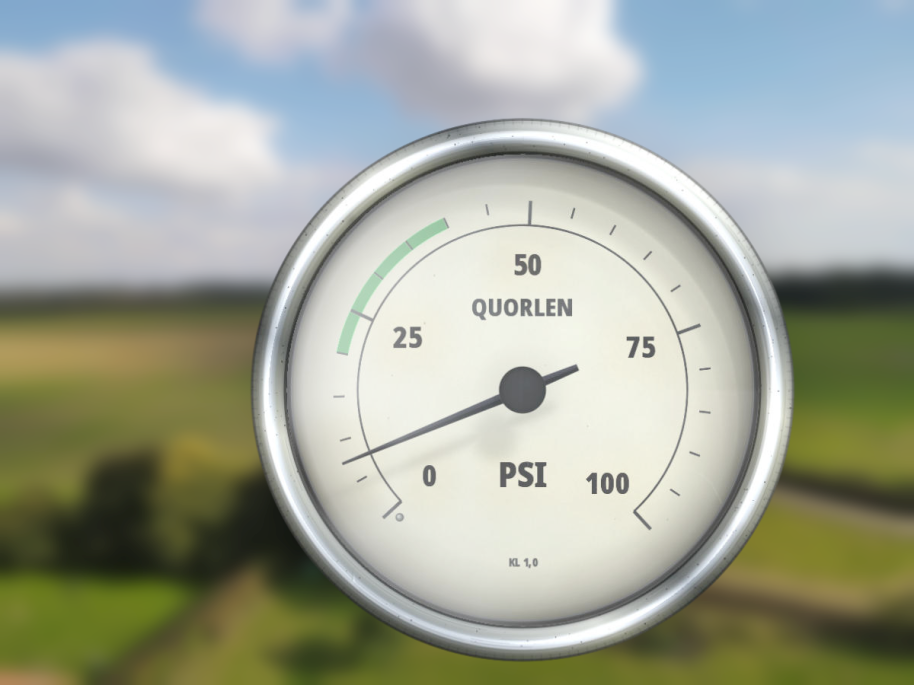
7.5 psi
